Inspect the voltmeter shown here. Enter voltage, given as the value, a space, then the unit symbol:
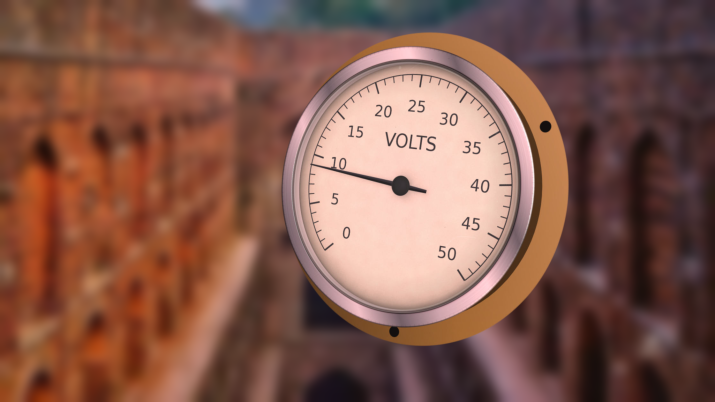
9 V
